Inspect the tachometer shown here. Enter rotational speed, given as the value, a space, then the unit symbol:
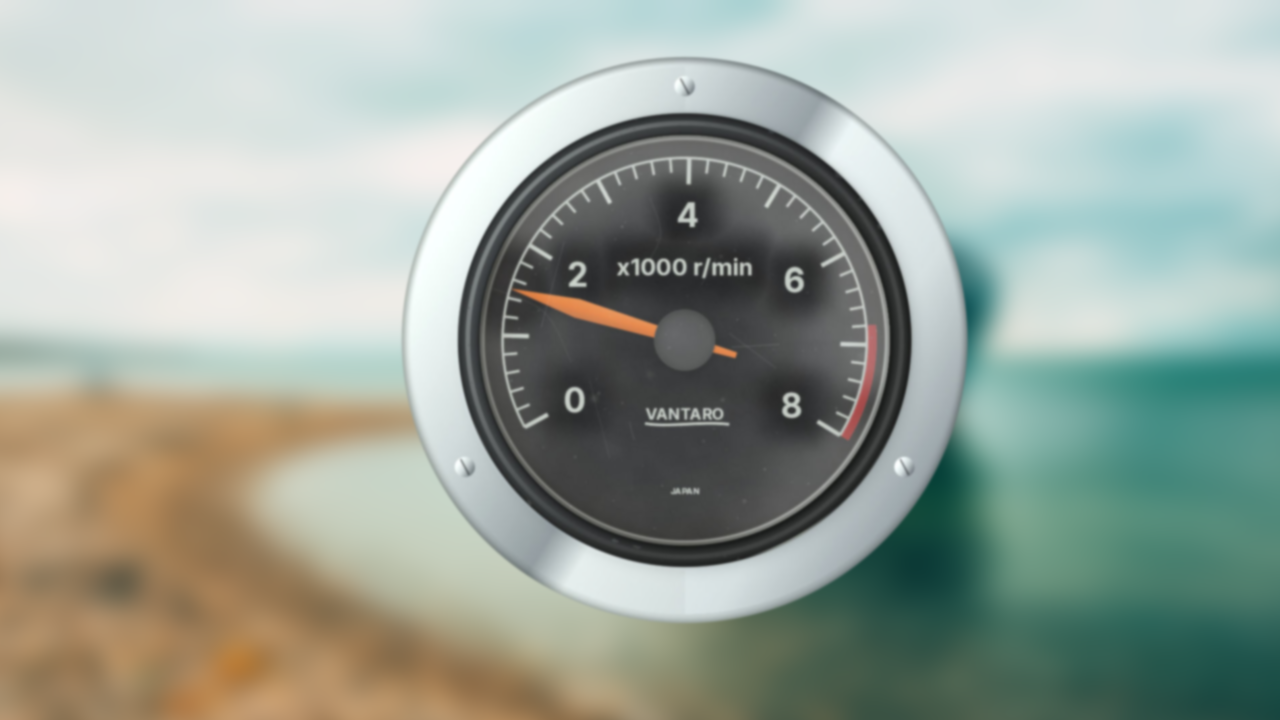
1500 rpm
